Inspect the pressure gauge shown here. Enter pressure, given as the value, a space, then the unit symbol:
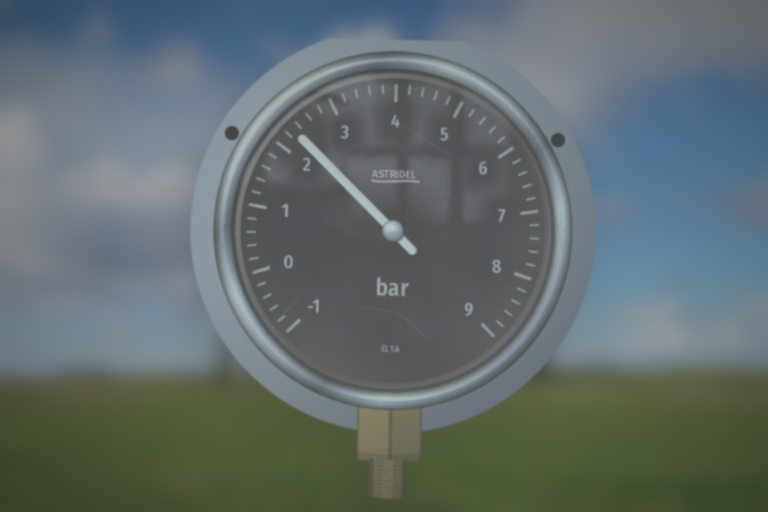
2.3 bar
